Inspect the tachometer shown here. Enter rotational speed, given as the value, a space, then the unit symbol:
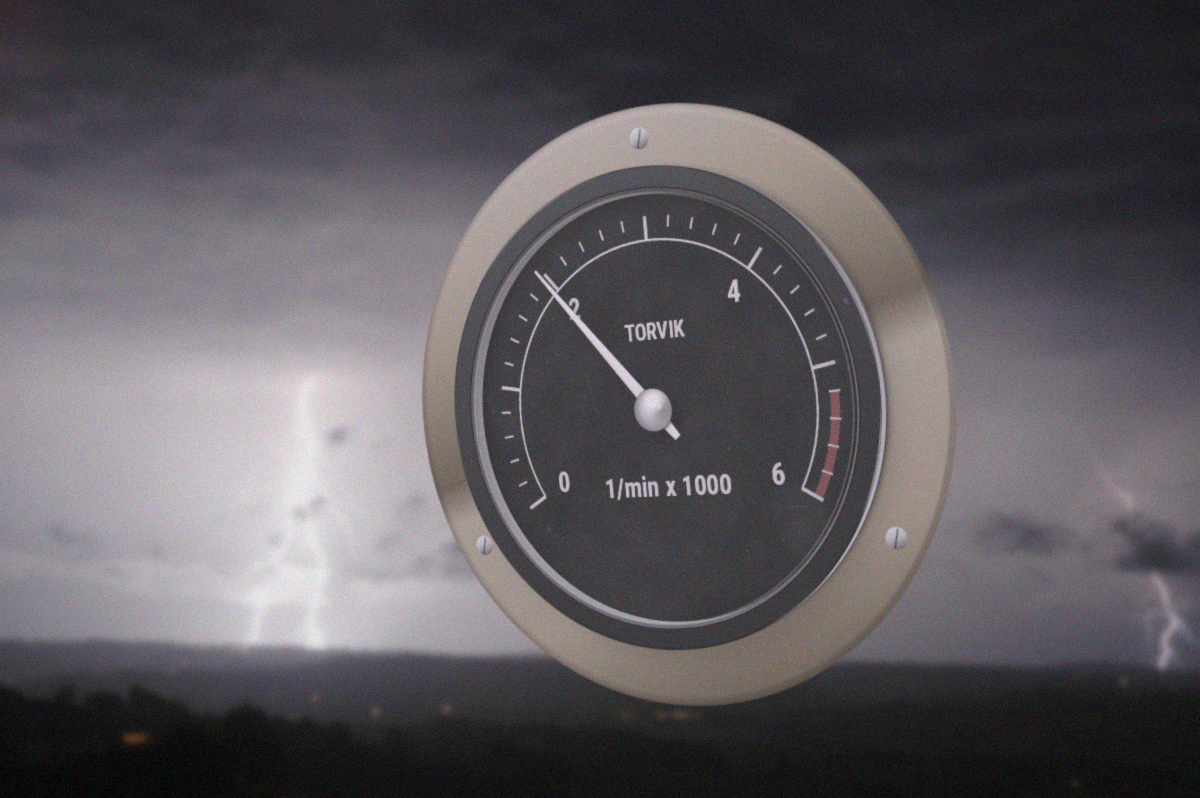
2000 rpm
